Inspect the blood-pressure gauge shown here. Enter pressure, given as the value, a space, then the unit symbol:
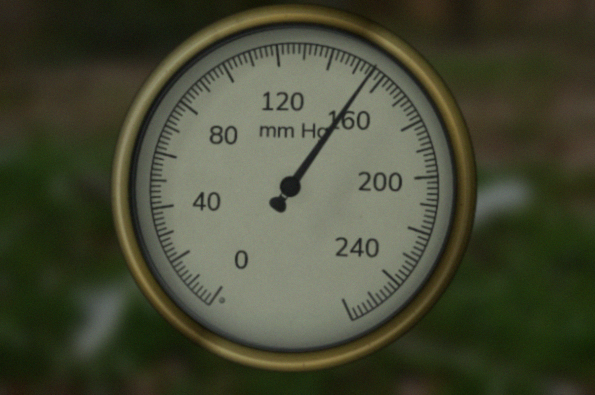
156 mmHg
